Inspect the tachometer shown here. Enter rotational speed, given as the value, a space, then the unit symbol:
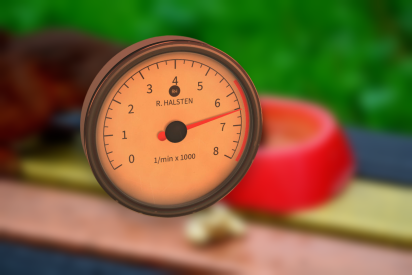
6500 rpm
